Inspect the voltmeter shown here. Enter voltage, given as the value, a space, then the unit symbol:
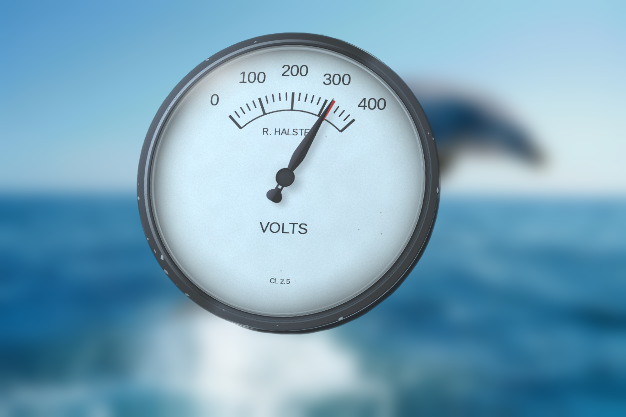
320 V
